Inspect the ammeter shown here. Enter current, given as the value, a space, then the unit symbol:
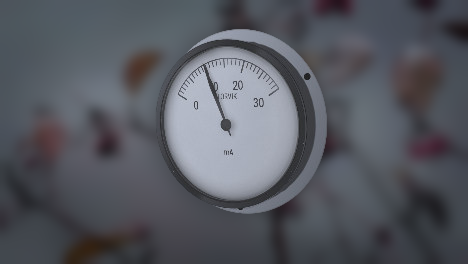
10 mA
